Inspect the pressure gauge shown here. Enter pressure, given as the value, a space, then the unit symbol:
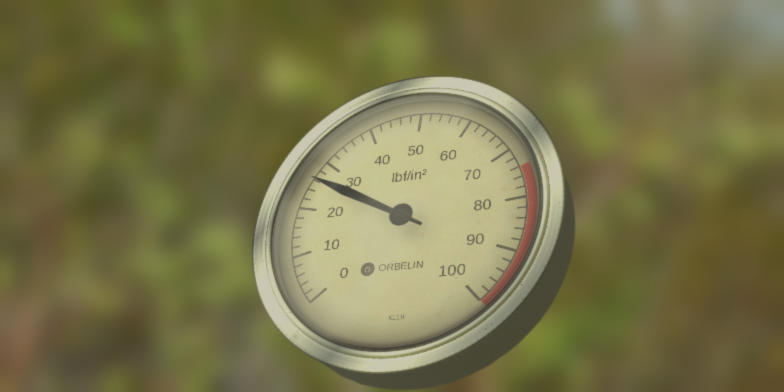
26 psi
